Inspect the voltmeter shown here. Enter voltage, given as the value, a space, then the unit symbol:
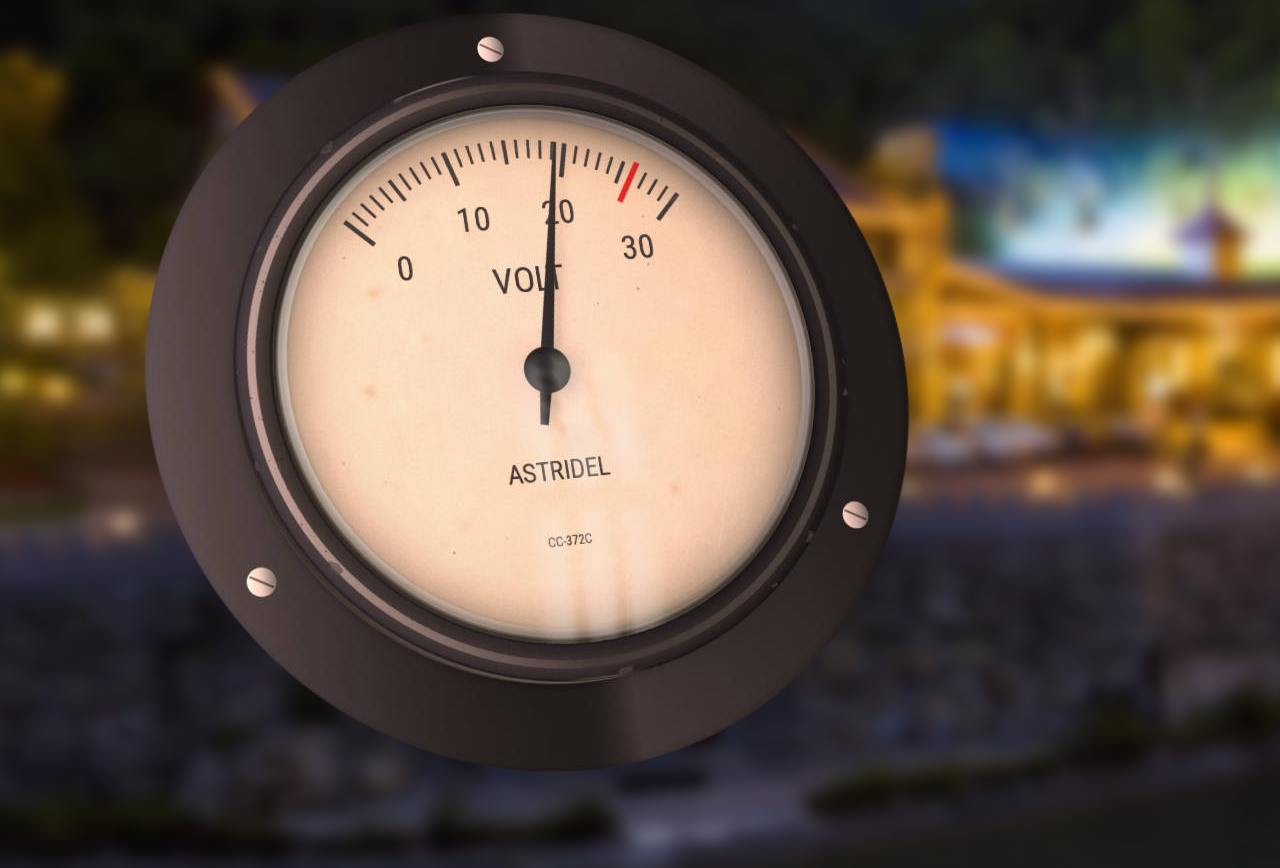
19 V
